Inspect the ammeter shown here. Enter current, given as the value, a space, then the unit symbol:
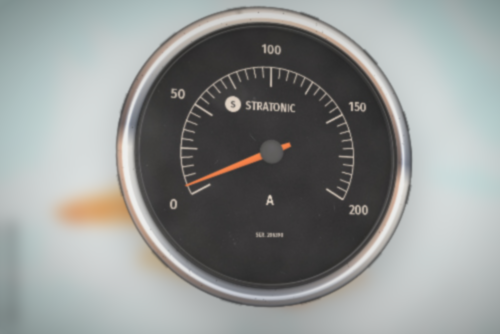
5 A
